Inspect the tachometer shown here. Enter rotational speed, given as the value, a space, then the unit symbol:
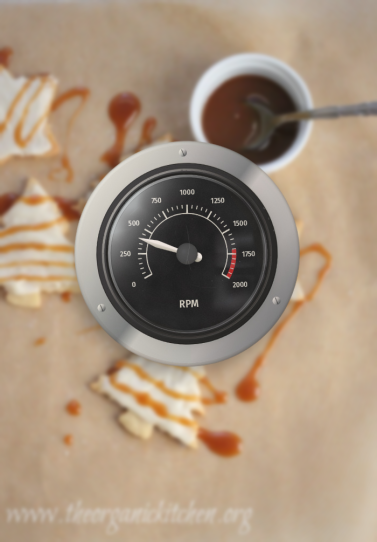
400 rpm
